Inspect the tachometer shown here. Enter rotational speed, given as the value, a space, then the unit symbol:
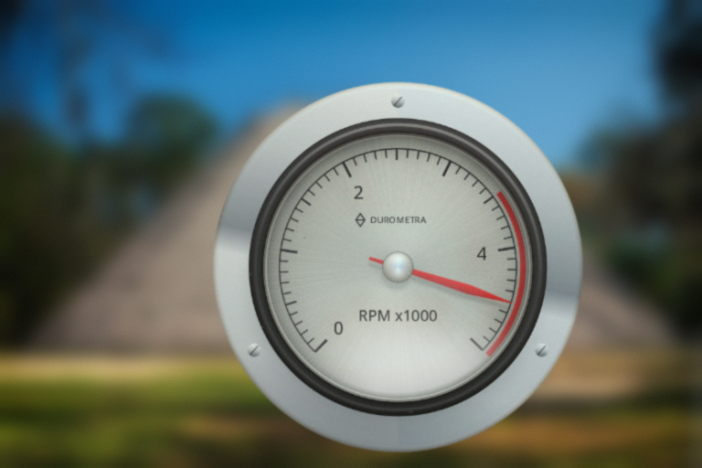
4500 rpm
